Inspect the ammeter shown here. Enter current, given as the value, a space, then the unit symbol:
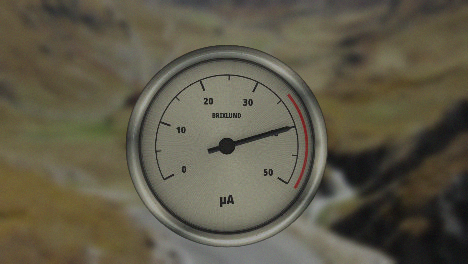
40 µA
